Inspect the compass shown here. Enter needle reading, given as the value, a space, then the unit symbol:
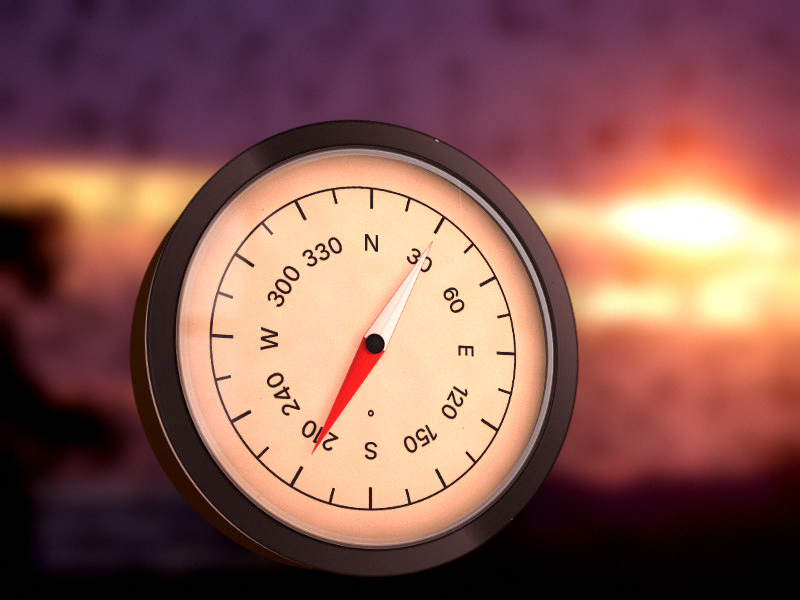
210 °
